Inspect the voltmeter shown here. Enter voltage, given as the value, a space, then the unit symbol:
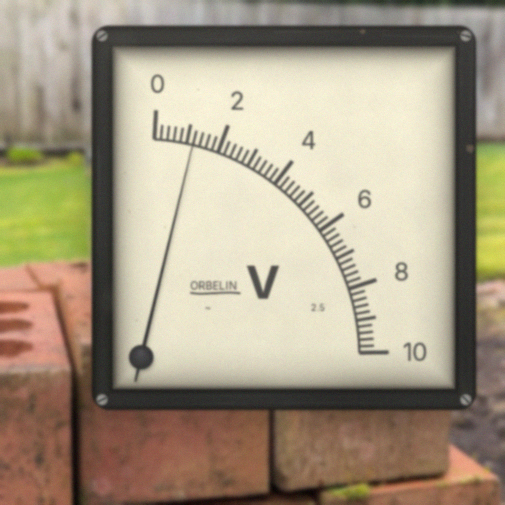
1.2 V
